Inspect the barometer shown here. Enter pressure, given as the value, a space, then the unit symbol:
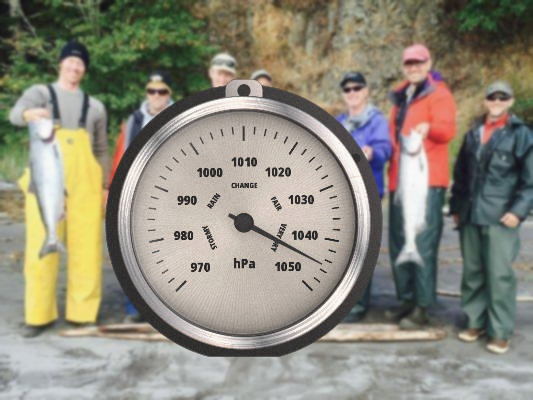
1045 hPa
